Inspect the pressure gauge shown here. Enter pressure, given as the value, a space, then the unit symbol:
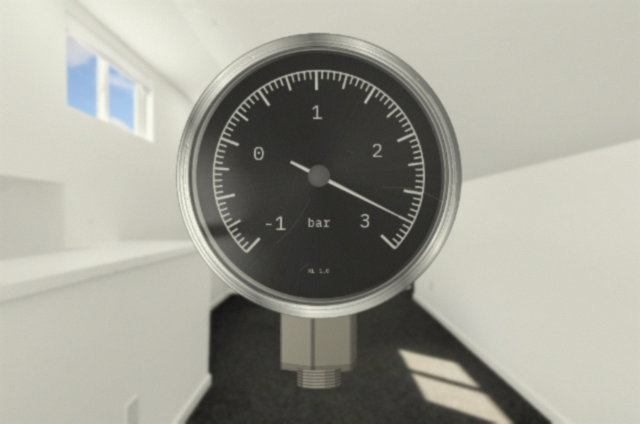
2.75 bar
